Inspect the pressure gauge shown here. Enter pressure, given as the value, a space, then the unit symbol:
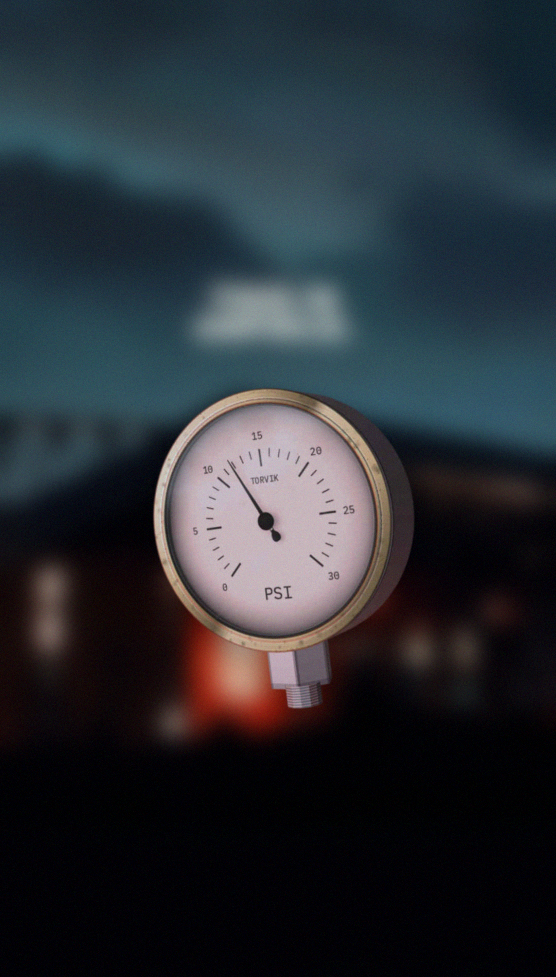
12 psi
